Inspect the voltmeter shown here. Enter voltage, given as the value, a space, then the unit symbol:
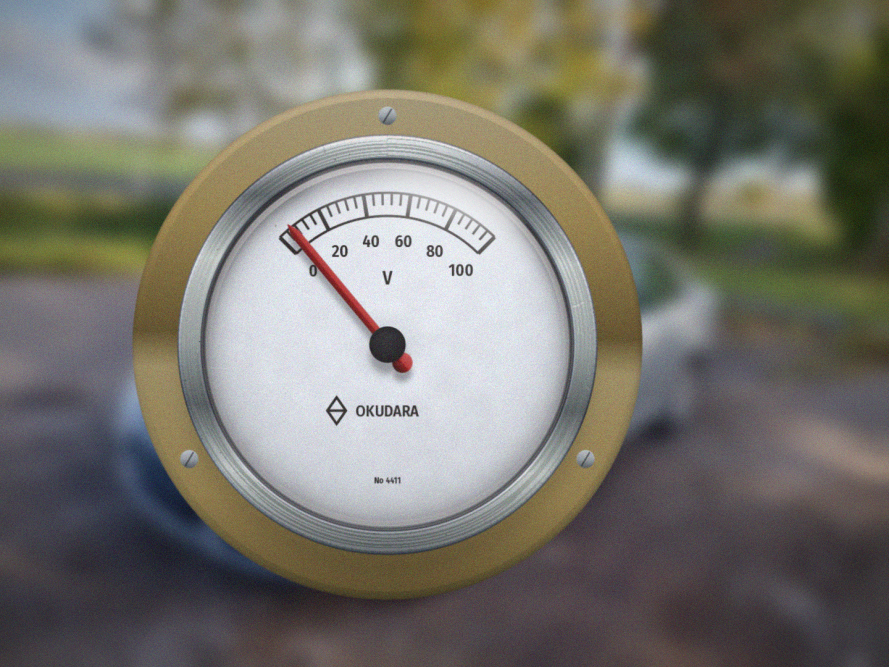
6 V
